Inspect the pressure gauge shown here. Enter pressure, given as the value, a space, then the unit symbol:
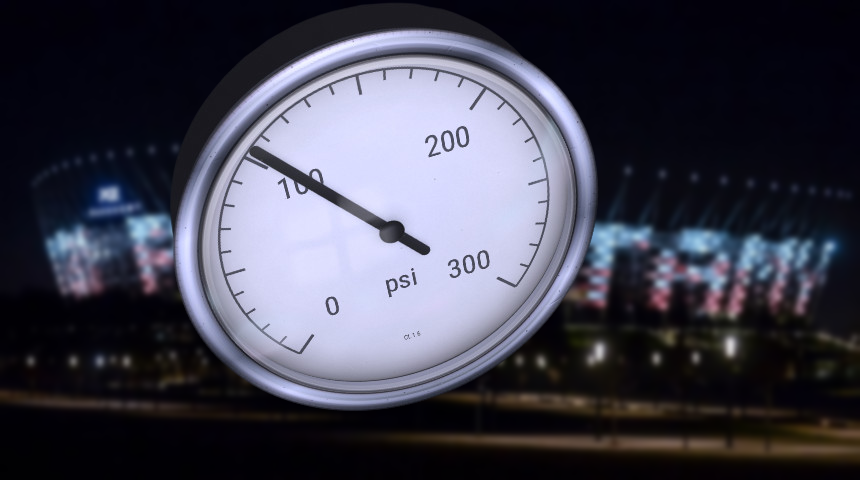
105 psi
